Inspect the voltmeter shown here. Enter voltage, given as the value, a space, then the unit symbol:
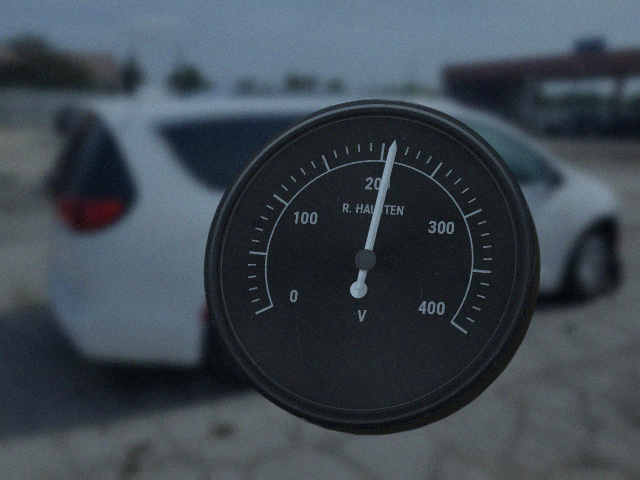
210 V
